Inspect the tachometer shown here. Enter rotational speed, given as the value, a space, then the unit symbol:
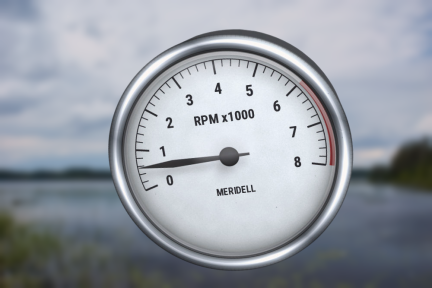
600 rpm
